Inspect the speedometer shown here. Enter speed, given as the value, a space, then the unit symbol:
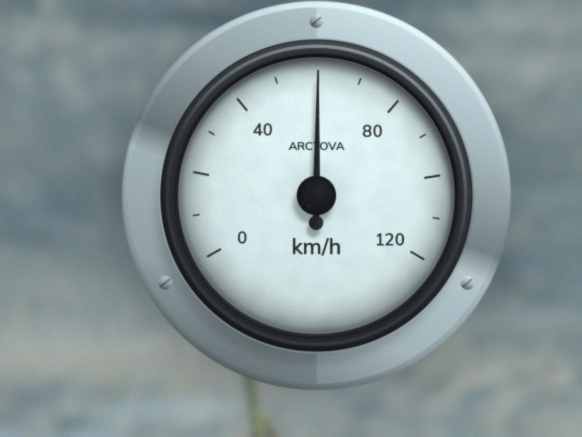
60 km/h
